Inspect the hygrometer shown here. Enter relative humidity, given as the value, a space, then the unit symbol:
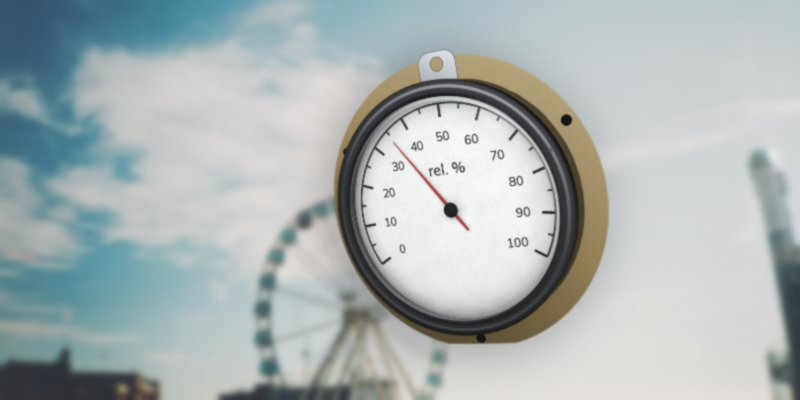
35 %
